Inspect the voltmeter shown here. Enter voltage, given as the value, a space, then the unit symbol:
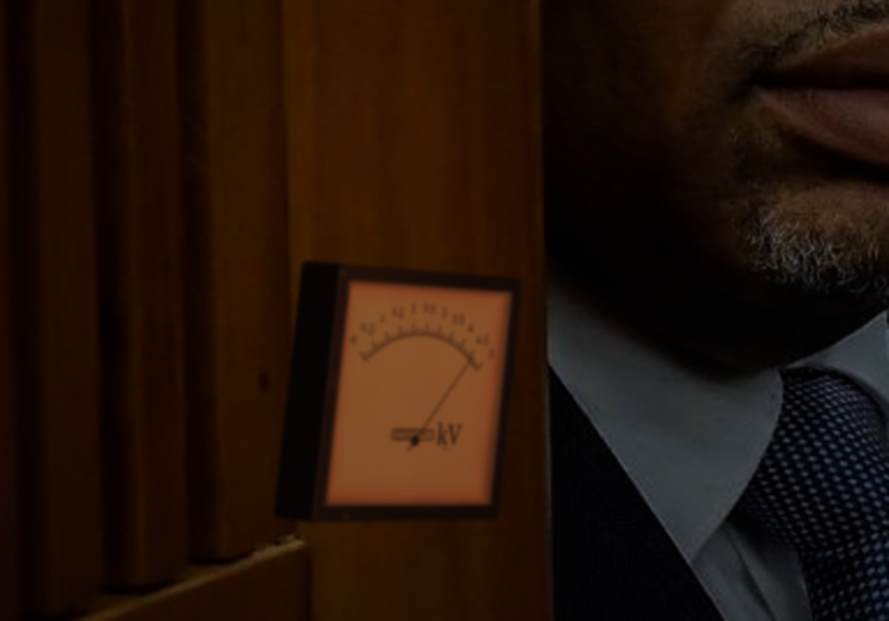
4.5 kV
